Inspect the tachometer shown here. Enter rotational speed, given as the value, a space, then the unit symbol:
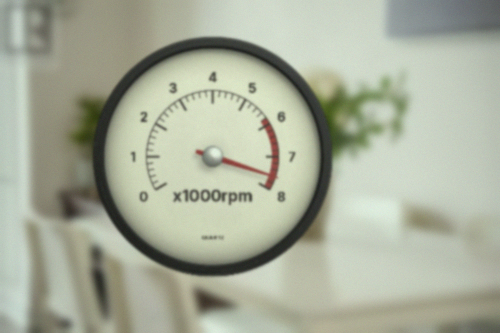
7600 rpm
